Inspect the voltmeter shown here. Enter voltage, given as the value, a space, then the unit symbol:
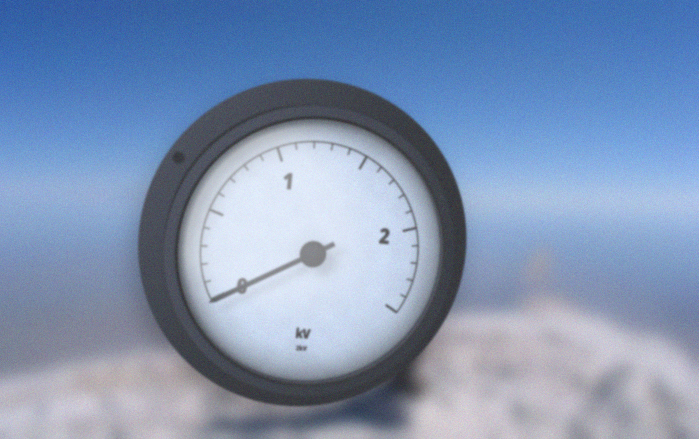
0 kV
